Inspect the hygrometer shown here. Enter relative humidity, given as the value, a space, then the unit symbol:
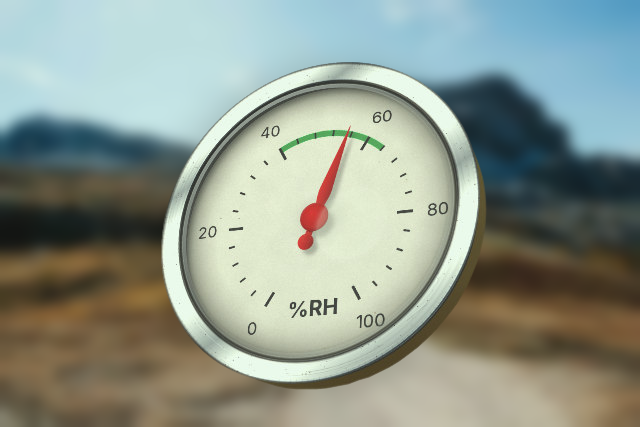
56 %
